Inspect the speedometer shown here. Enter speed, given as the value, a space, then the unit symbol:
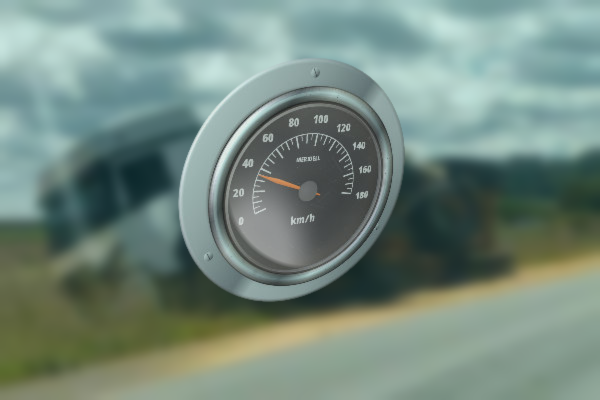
35 km/h
